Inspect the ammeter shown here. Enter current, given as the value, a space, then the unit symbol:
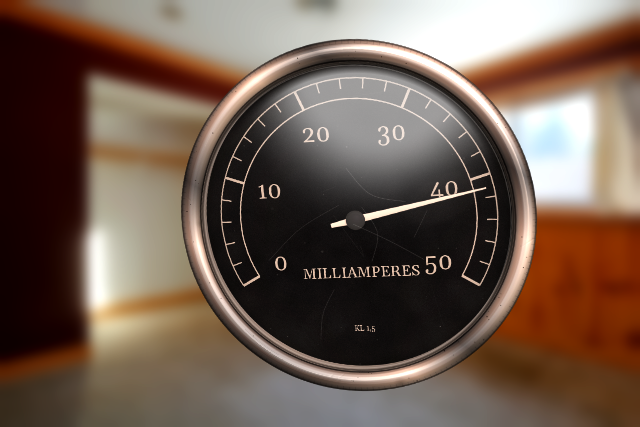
41 mA
